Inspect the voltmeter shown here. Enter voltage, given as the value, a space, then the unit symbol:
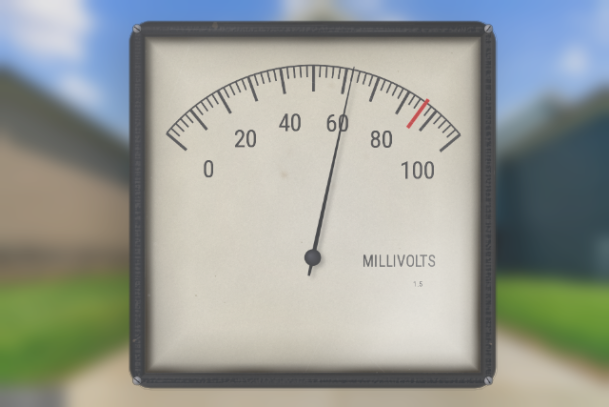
62 mV
